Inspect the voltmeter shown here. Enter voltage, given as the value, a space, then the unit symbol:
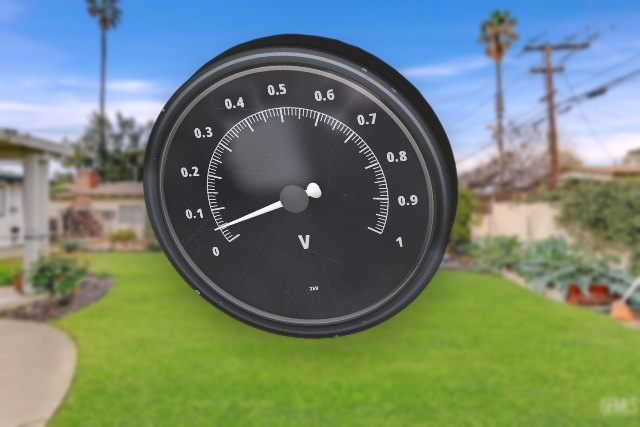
0.05 V
